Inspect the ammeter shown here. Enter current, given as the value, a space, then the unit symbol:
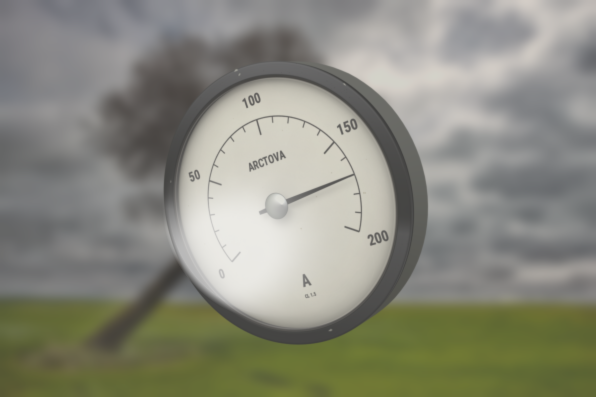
170 A
